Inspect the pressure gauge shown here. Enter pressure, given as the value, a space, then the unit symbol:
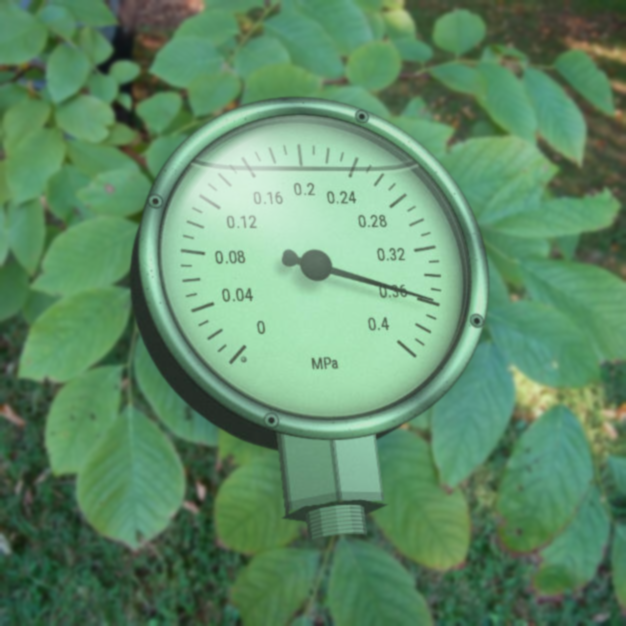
0.36 MPa
